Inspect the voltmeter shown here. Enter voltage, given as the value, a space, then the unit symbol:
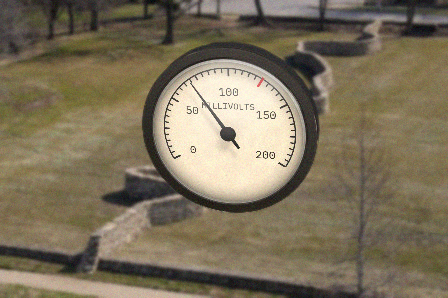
70 mV
